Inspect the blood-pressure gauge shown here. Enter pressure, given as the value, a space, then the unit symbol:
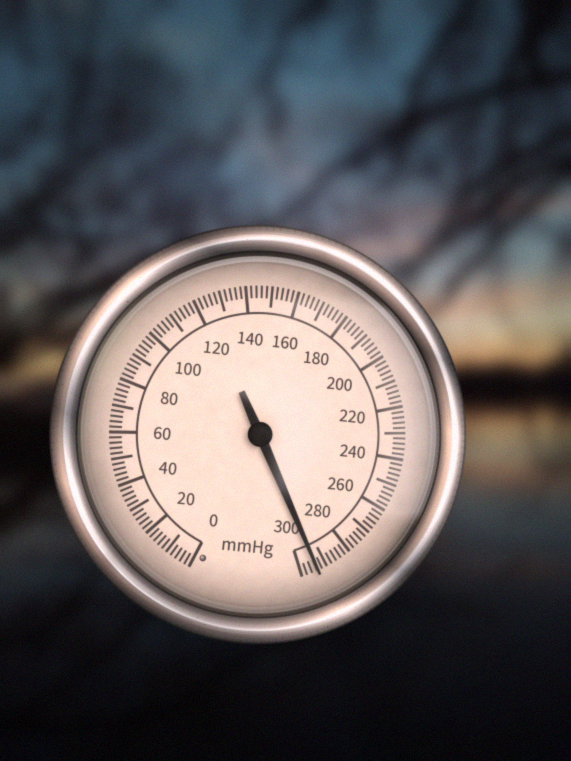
294 mmHg
